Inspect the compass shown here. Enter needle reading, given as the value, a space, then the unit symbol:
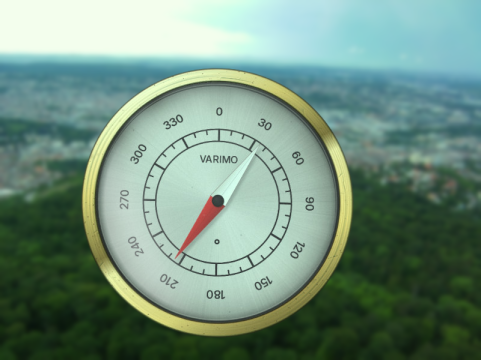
215 °
